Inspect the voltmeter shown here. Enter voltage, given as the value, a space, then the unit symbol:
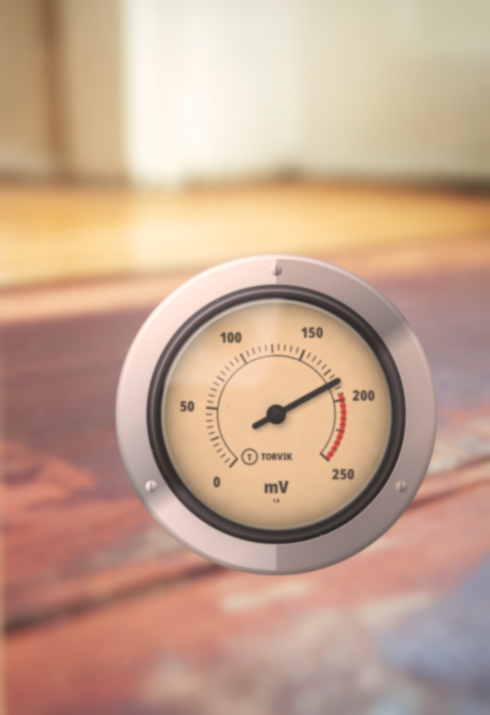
185 mV
